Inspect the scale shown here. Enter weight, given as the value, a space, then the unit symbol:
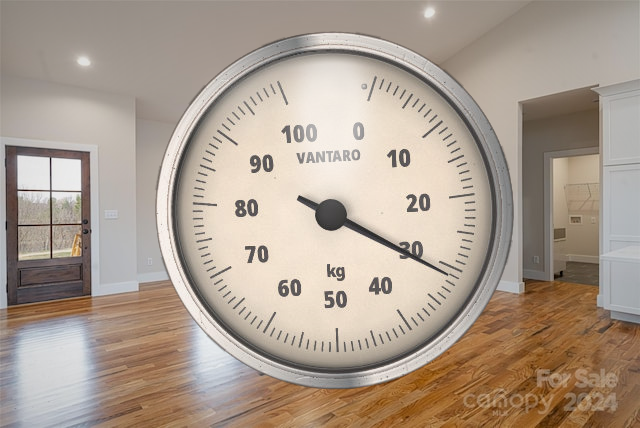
31 kg
